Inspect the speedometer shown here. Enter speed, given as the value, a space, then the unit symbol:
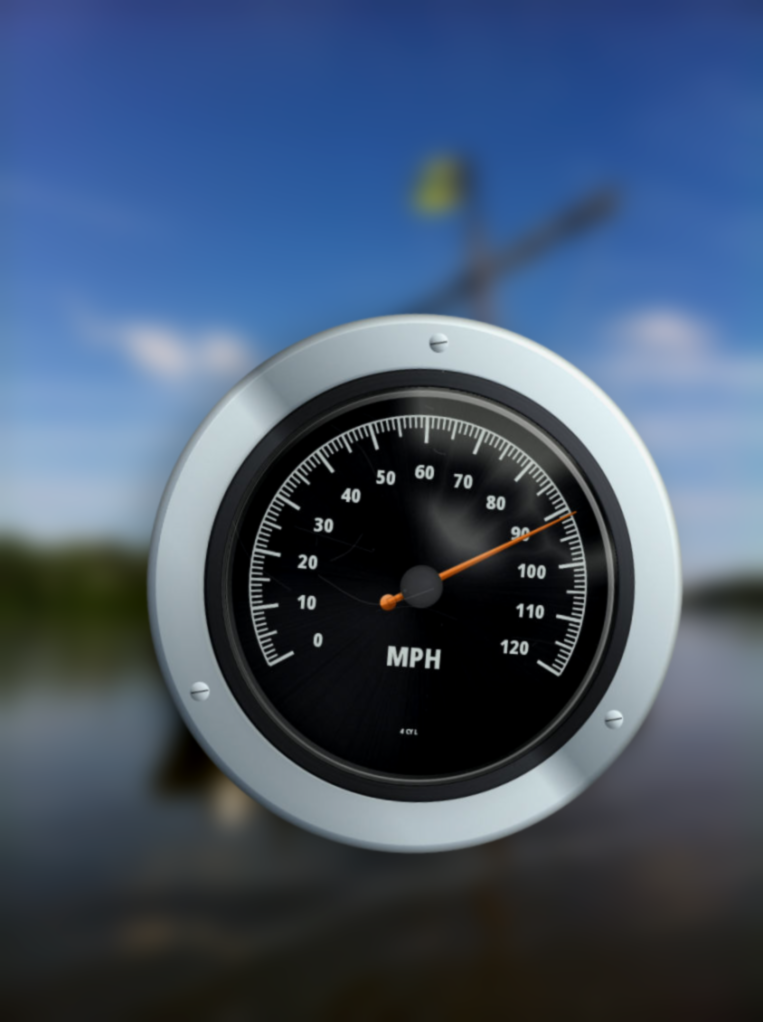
91 mph
